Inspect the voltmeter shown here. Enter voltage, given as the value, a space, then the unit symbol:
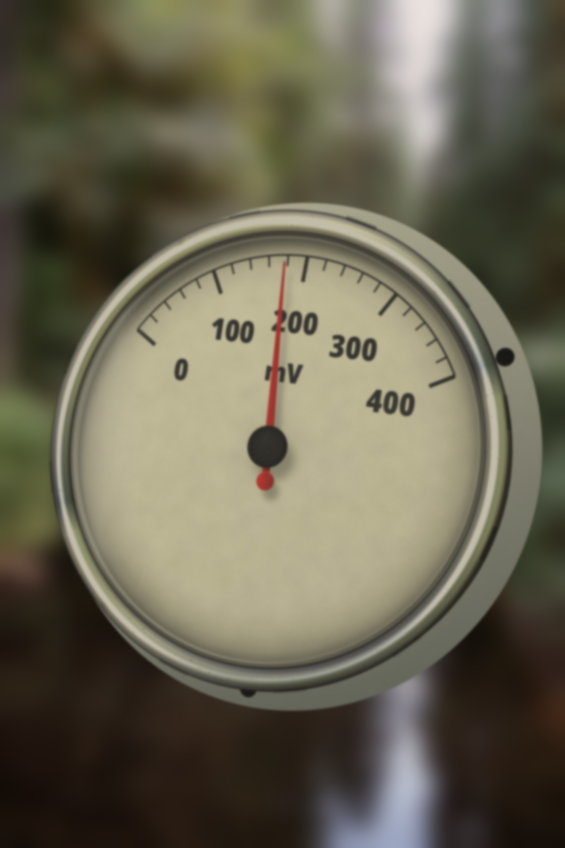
180 mV
